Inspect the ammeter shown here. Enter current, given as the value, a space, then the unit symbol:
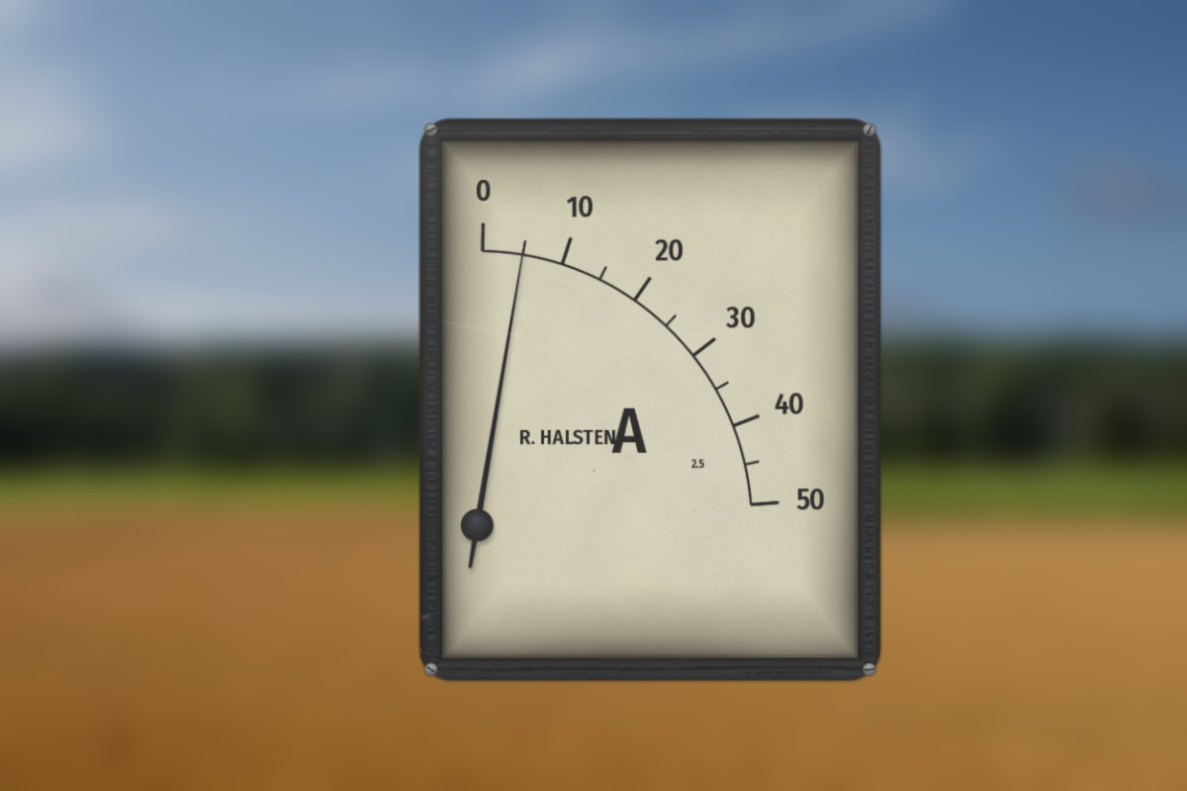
5 A
